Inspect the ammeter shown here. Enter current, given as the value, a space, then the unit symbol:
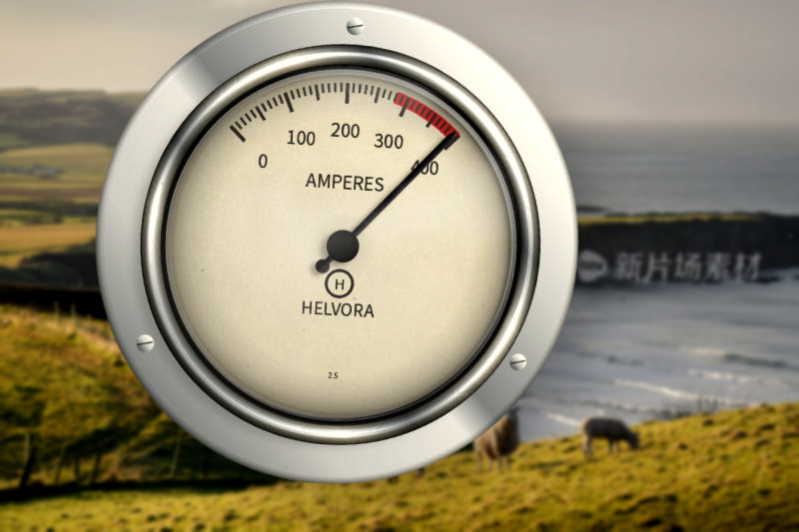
390 A
